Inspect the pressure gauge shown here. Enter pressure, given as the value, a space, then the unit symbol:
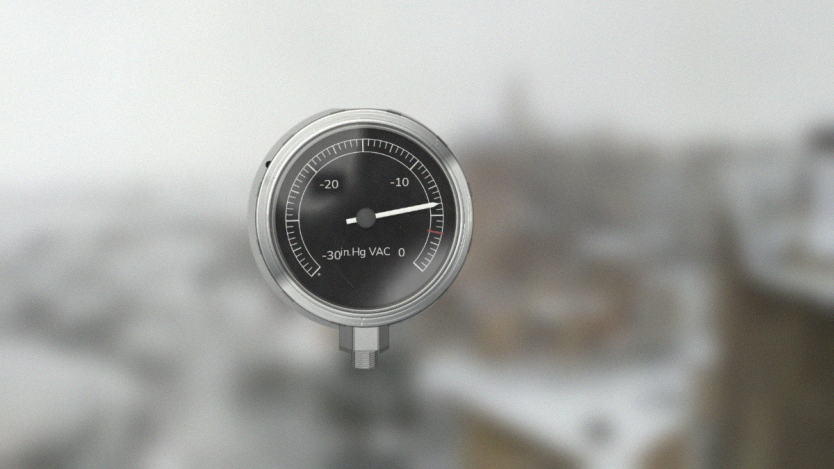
-6 inHg
